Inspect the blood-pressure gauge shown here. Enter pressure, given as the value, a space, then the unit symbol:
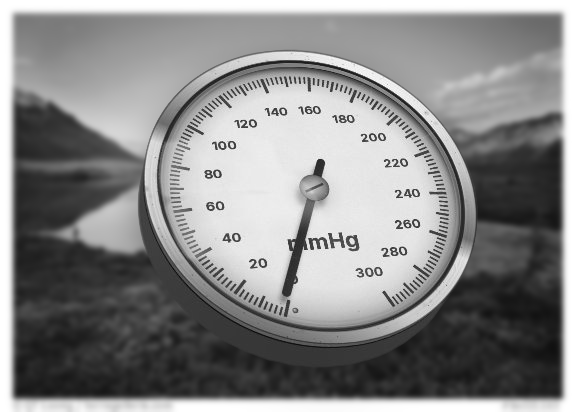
2 mmHg
